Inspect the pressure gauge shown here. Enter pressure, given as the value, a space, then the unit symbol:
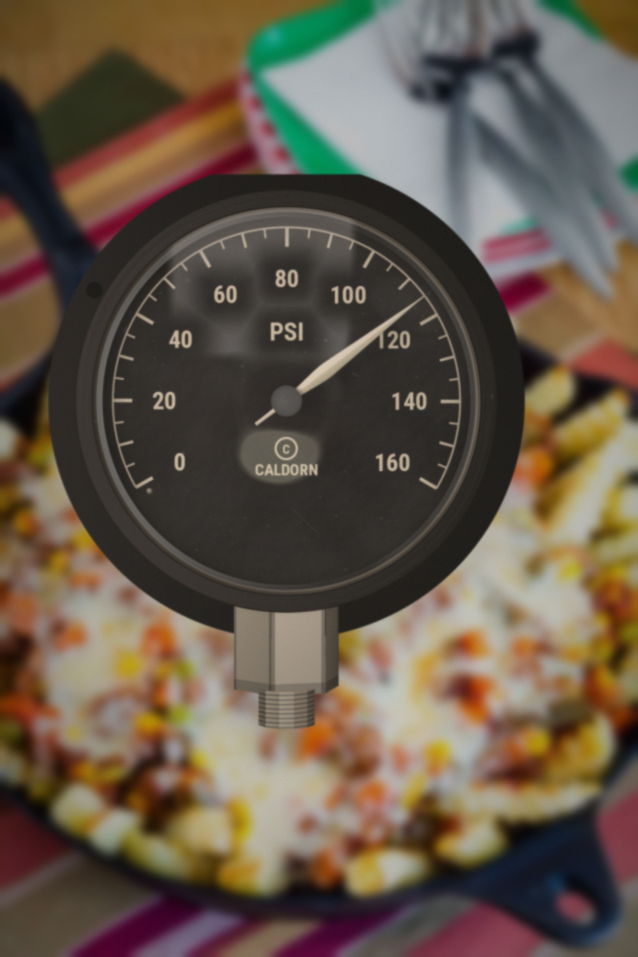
115 psi
